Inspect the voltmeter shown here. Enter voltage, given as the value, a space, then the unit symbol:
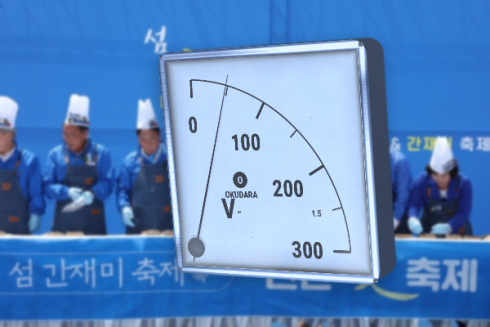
50 V
